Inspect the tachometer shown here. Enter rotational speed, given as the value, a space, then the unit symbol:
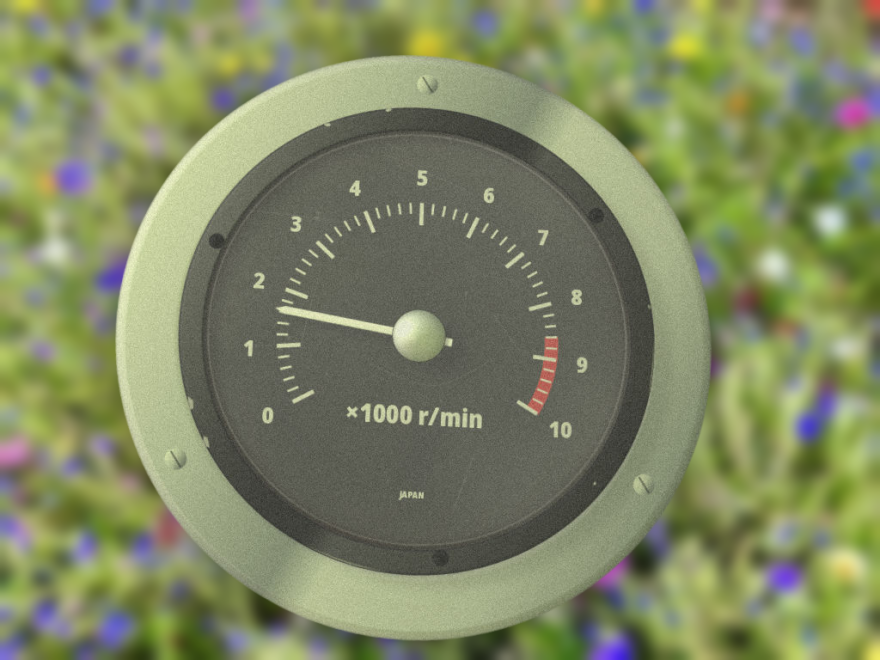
1600 rpm
